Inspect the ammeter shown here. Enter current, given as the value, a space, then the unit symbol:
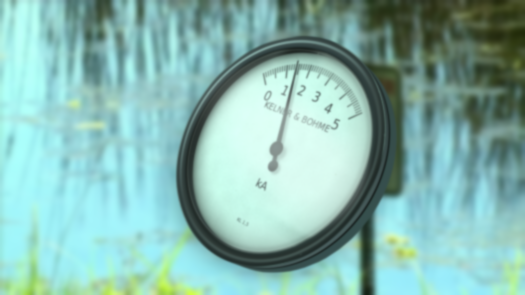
1.5 kA
